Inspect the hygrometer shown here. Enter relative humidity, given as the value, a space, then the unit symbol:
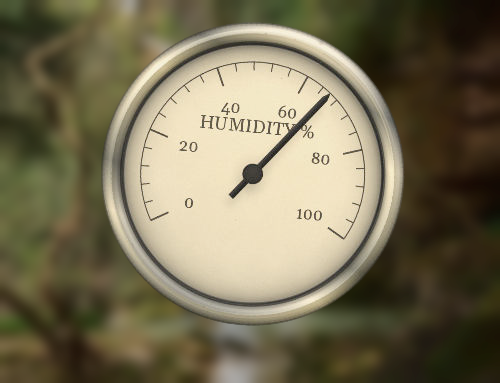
66 %
